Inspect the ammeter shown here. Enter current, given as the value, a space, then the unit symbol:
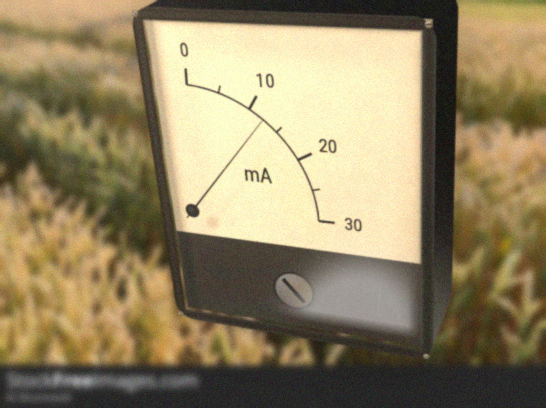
12.5 mA
